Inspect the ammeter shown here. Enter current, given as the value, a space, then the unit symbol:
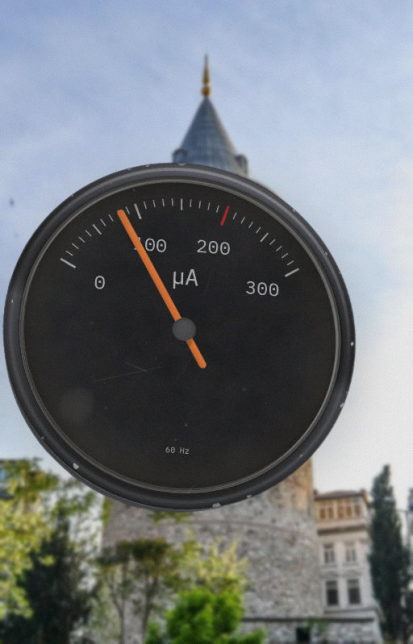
80 µA
